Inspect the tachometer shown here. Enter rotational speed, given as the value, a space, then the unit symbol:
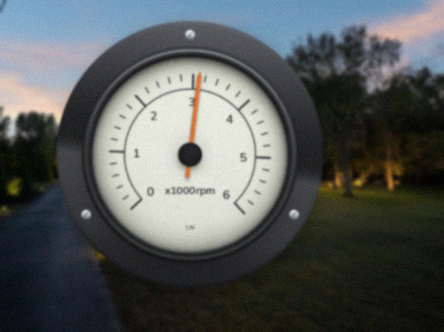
3100 rpm
